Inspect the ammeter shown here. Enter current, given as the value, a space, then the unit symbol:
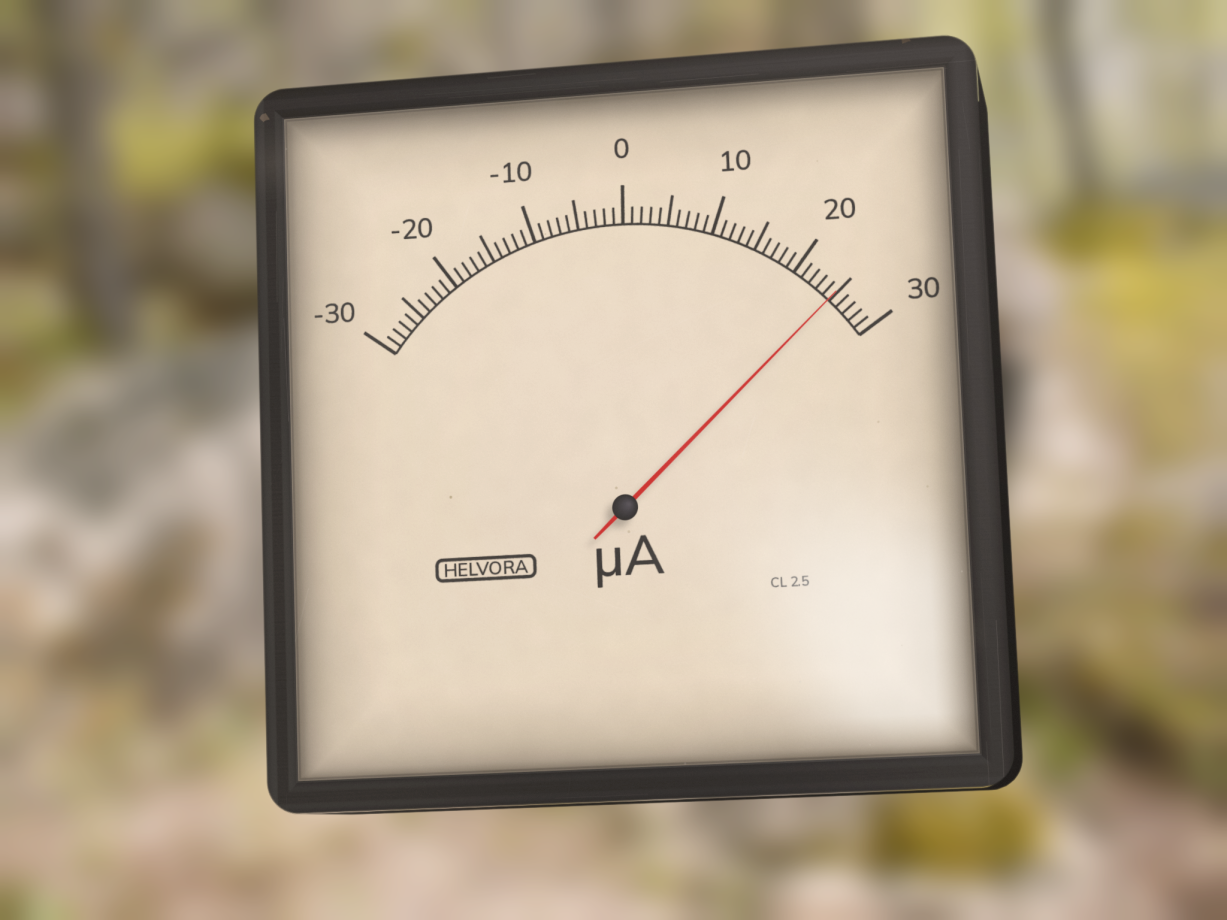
25 µA
